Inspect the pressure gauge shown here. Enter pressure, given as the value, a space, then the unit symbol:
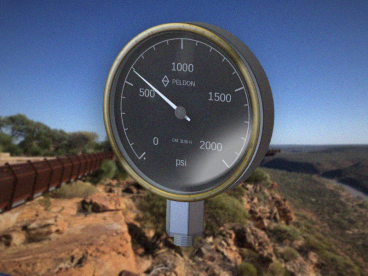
600 psi
